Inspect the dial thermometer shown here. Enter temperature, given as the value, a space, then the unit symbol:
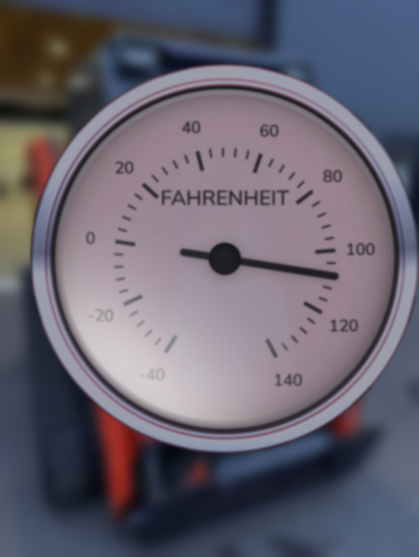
108 °F
